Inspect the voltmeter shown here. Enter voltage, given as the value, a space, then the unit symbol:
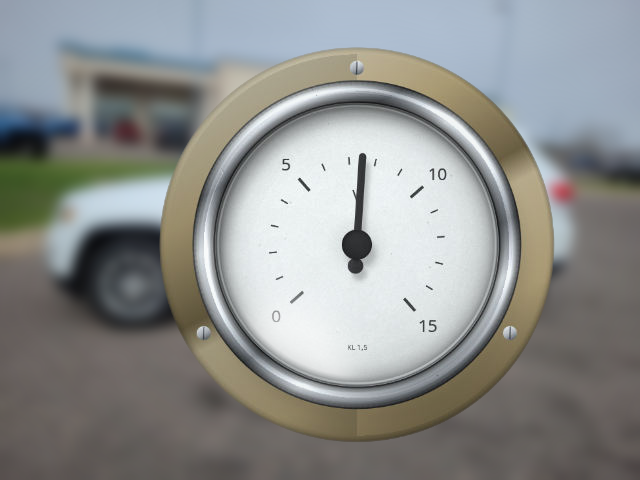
7.5 V
